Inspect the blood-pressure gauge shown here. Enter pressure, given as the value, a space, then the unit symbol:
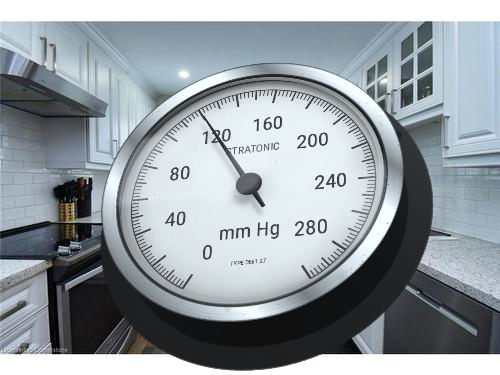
120 mmHg
